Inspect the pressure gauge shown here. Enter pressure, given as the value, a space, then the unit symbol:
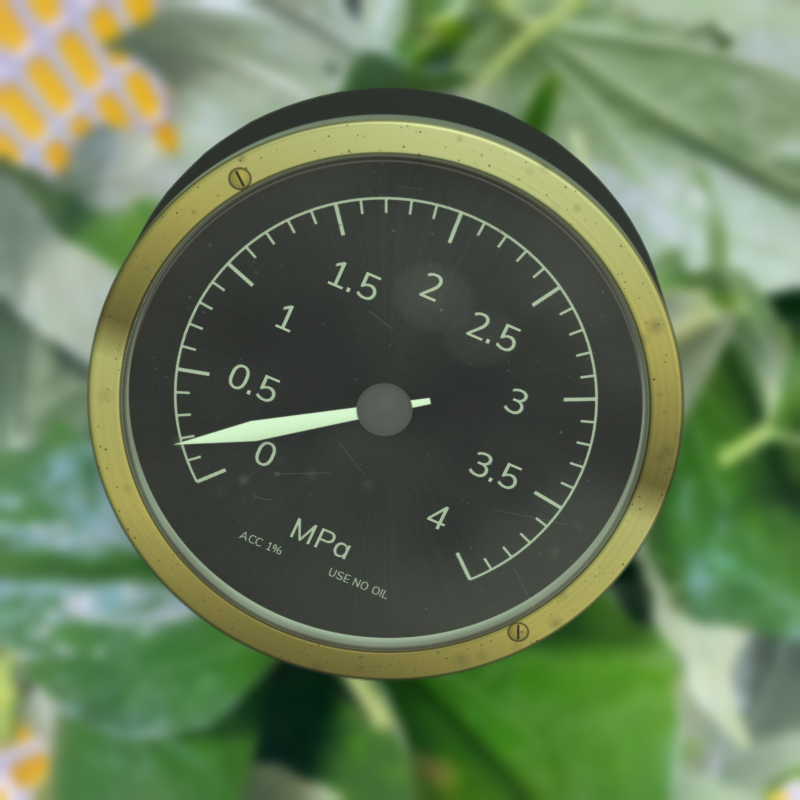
0.2 MPa
